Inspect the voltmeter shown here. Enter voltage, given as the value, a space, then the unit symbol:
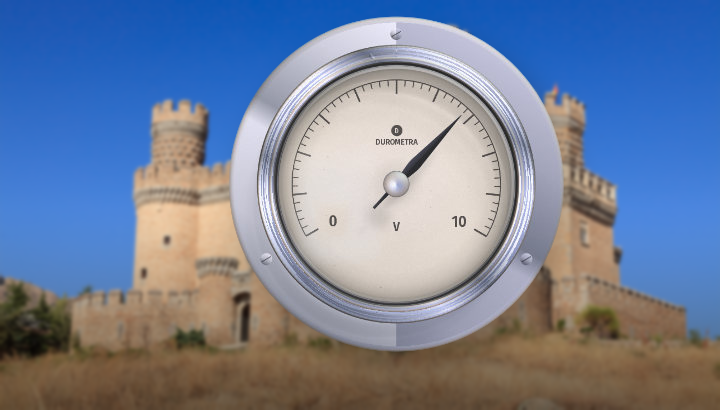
6.8 V
